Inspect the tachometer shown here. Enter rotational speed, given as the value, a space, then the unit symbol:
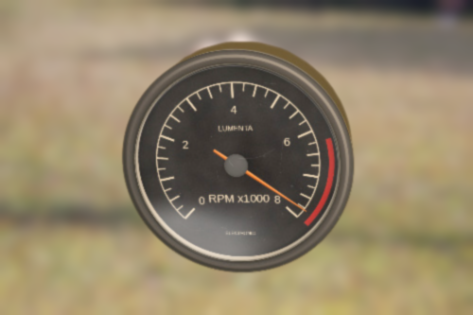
7750 rpm
